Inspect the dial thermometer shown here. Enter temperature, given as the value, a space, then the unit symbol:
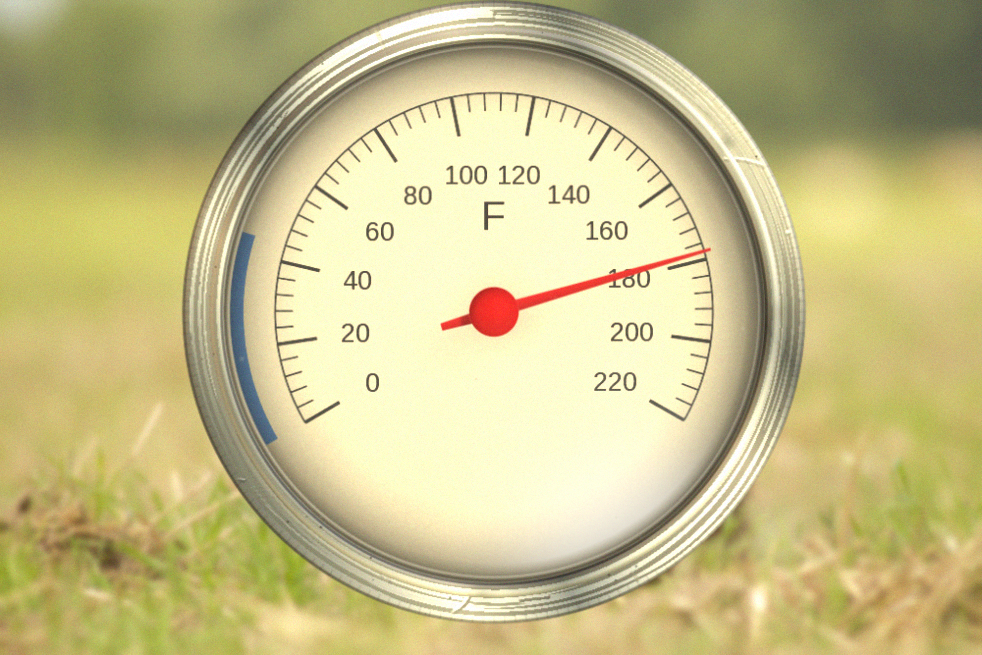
178 °F
